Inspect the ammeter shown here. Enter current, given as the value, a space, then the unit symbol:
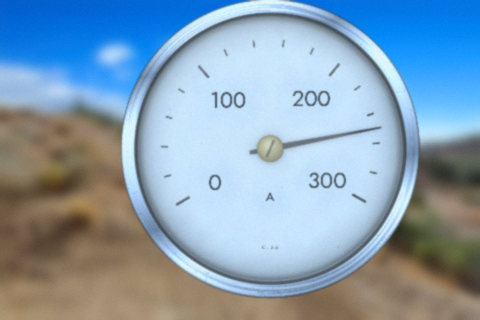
250 A
